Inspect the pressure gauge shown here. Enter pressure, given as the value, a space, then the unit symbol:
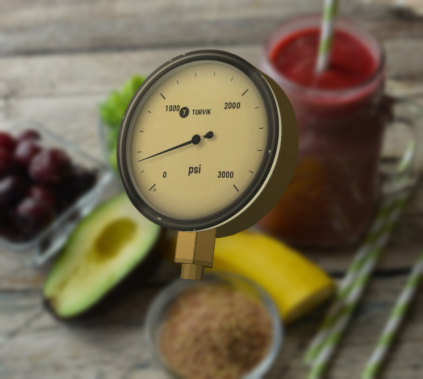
300 psi
